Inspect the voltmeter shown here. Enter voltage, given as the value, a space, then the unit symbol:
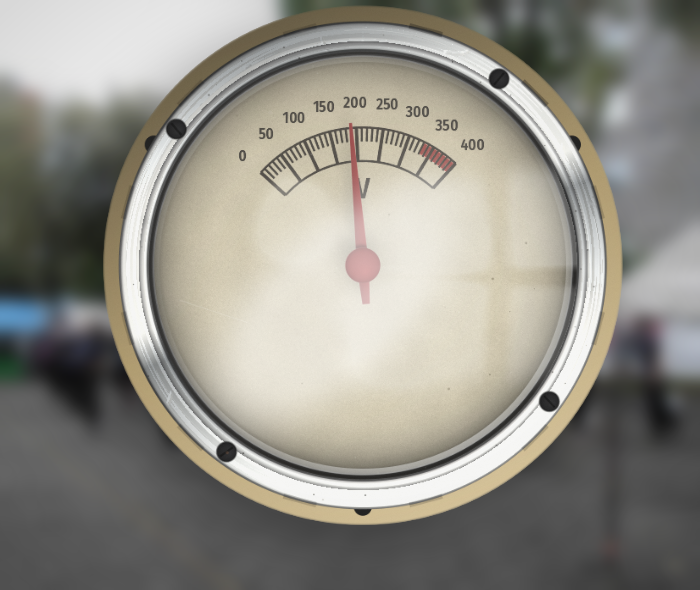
190 V
